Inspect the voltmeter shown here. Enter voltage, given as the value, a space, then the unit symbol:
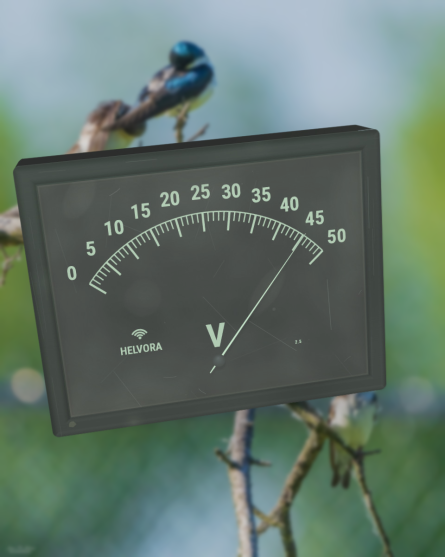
45 V
